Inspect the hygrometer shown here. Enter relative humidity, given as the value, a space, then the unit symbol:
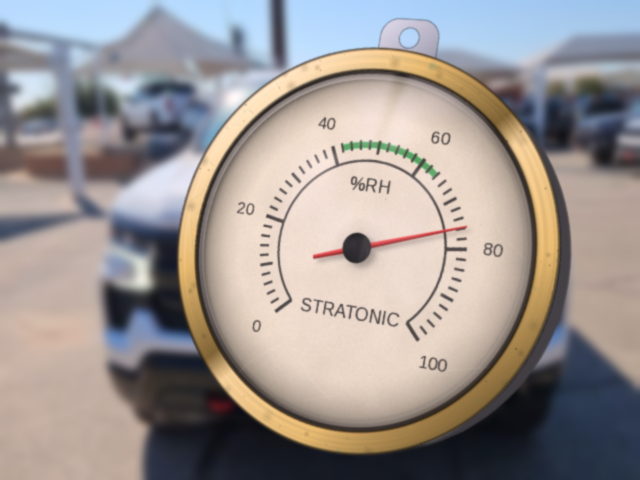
76 %
